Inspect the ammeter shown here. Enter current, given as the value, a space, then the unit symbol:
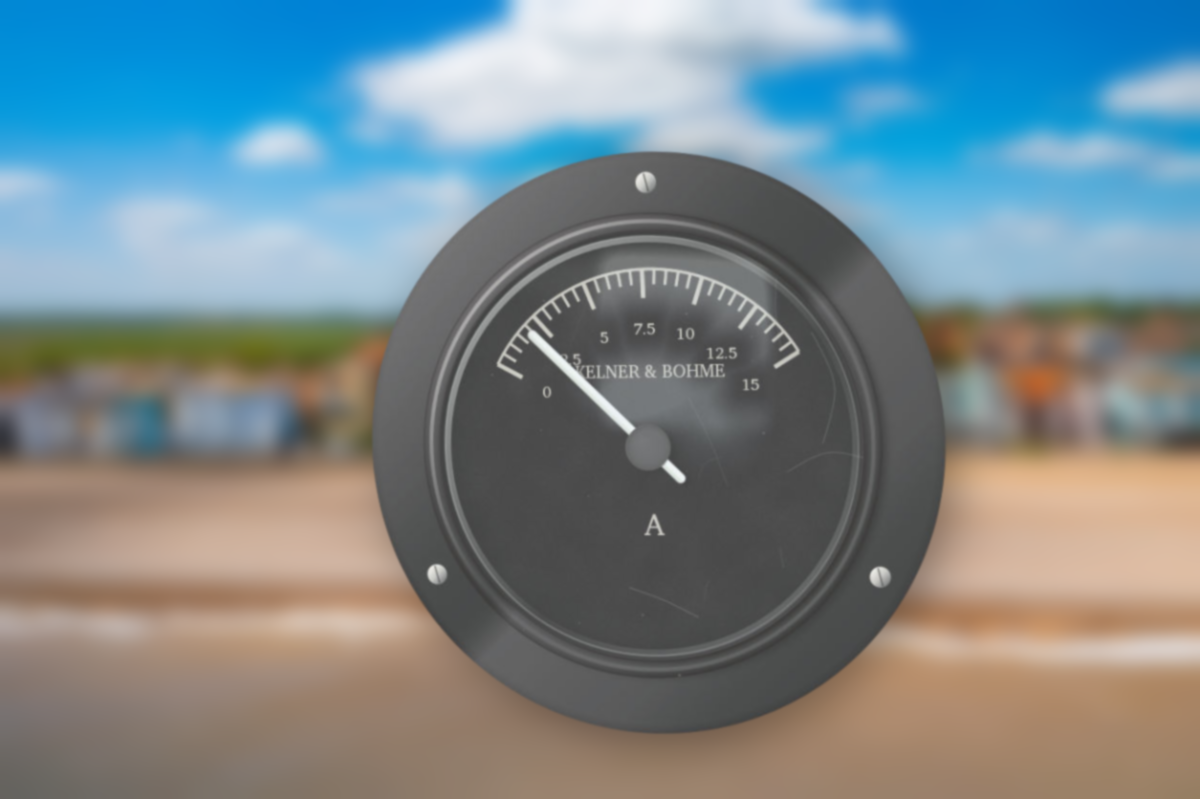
2 A
